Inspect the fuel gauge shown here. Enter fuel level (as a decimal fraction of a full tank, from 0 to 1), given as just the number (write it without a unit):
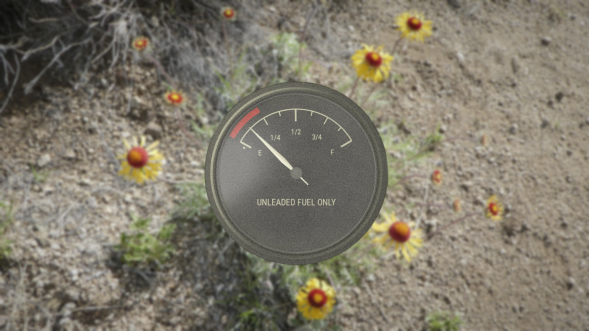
0.125
